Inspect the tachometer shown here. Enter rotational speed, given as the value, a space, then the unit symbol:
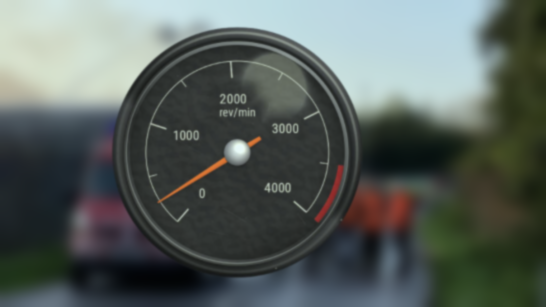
250 rpm
